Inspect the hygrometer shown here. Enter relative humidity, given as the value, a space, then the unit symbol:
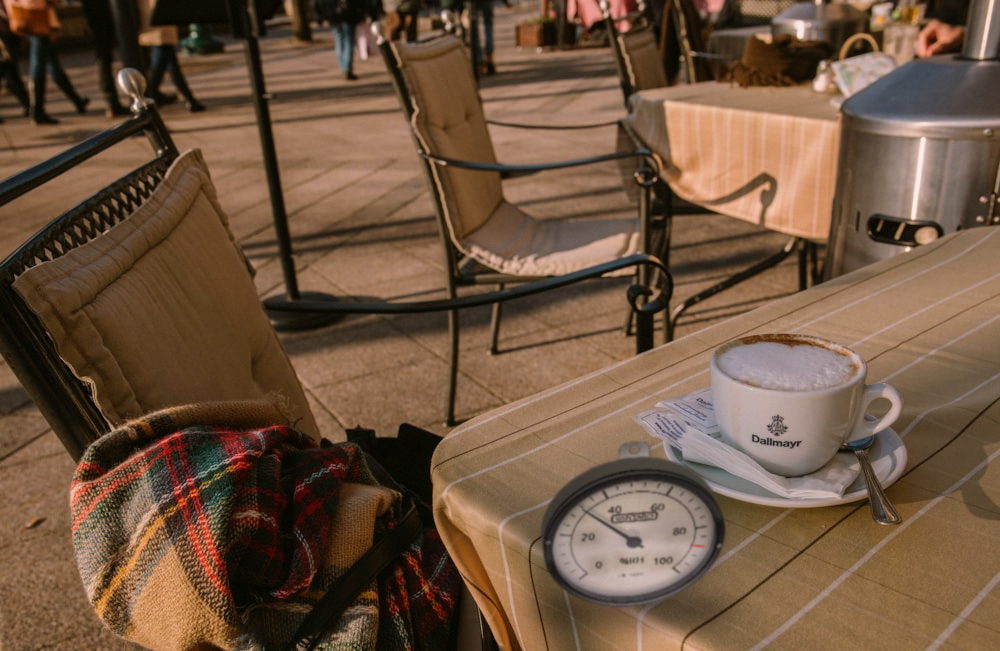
32 %
